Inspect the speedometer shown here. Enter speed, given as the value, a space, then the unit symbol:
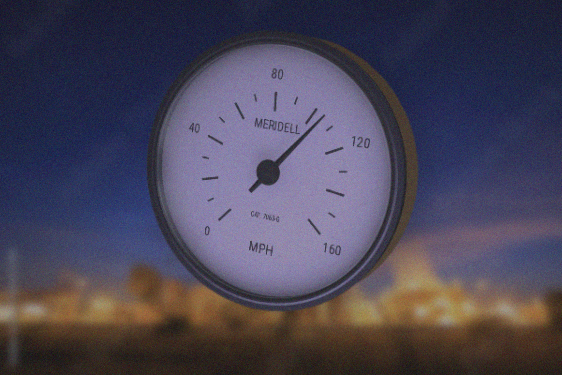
105 mph
